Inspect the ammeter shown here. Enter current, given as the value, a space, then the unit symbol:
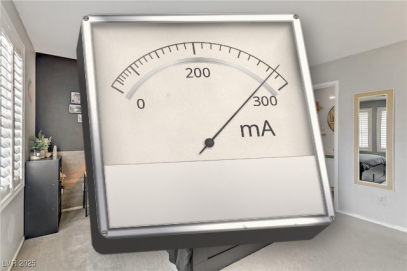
285 mA
